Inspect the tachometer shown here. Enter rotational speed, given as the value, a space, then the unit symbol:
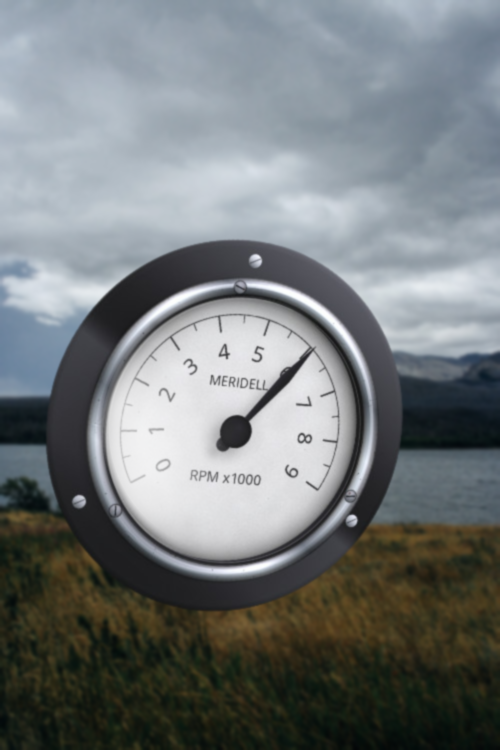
6000 rpm
